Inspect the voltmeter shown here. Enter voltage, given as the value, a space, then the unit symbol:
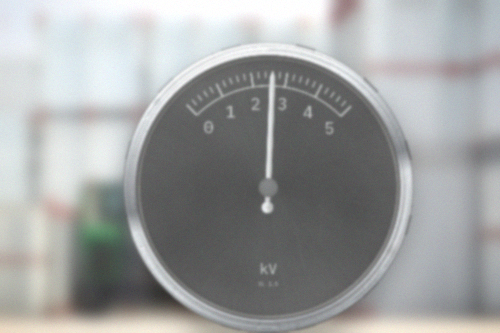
2.6 kV
